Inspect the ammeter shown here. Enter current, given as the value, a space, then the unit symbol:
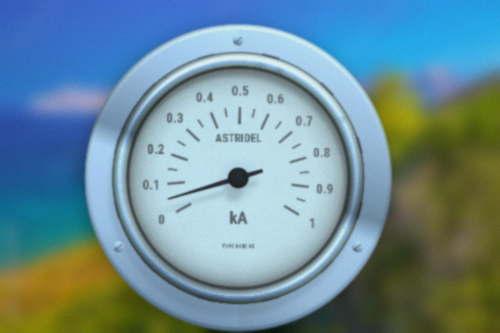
0.05 kA
